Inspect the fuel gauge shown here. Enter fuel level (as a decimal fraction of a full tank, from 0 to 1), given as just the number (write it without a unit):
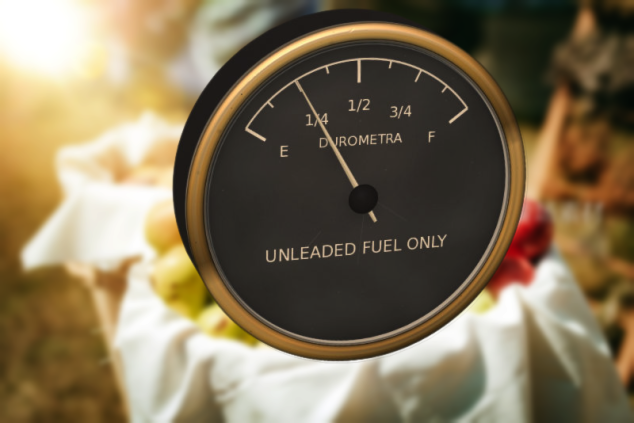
0.25
